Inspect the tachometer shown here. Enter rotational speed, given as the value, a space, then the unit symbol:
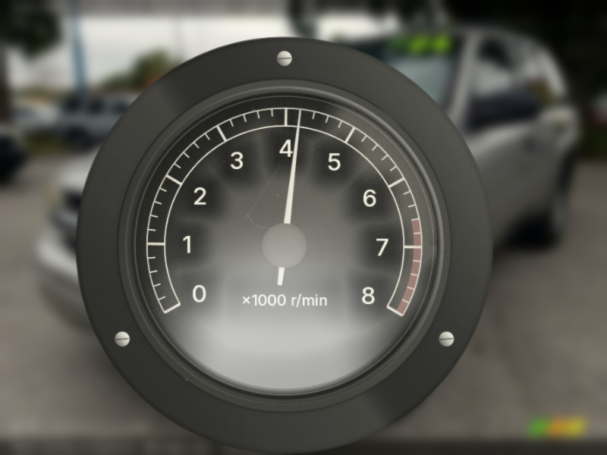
4200 rpm
